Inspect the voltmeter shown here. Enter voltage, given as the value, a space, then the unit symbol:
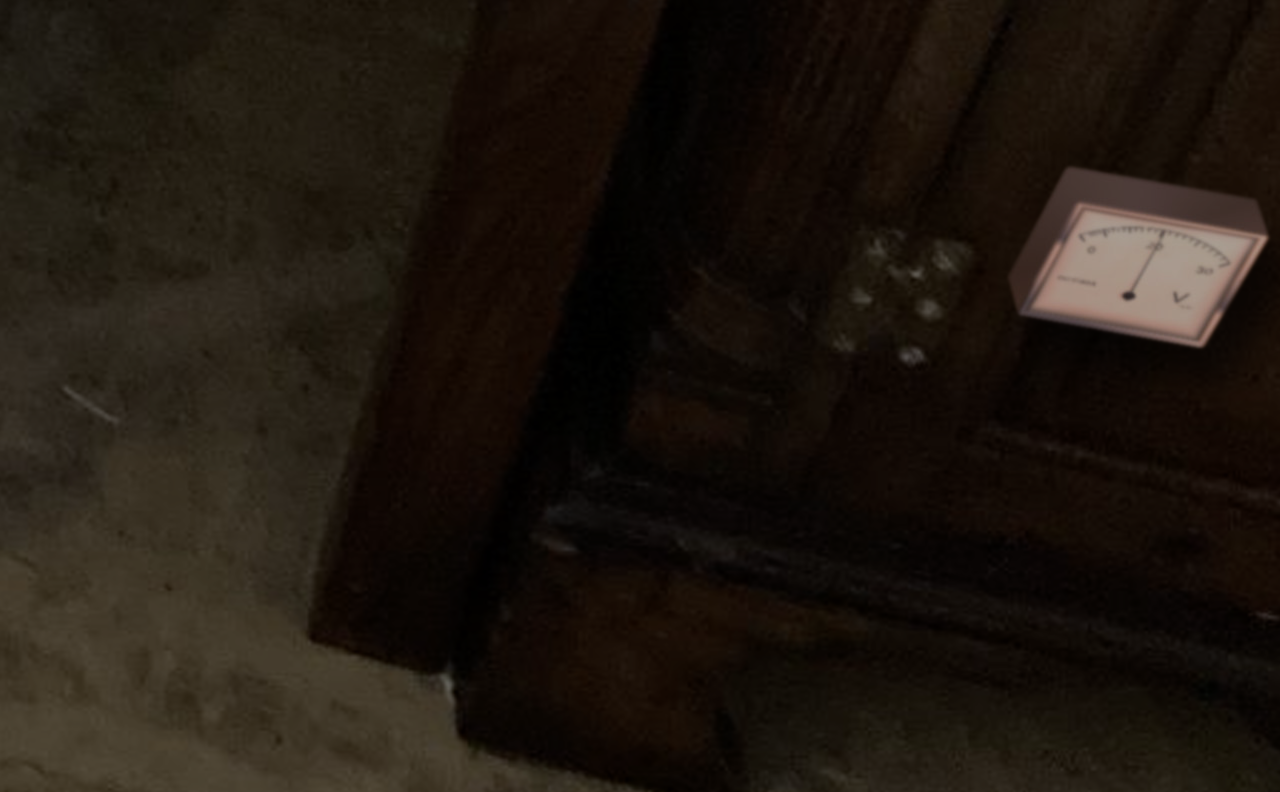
20 V
